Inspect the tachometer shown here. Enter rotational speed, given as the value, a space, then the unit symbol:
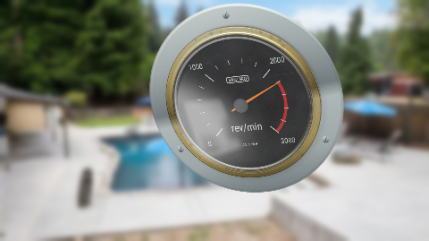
2200 rpm
